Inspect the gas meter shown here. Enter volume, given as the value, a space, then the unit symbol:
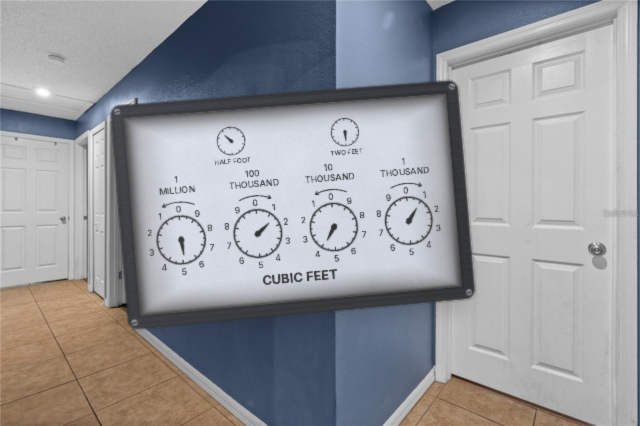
514100 ft³
